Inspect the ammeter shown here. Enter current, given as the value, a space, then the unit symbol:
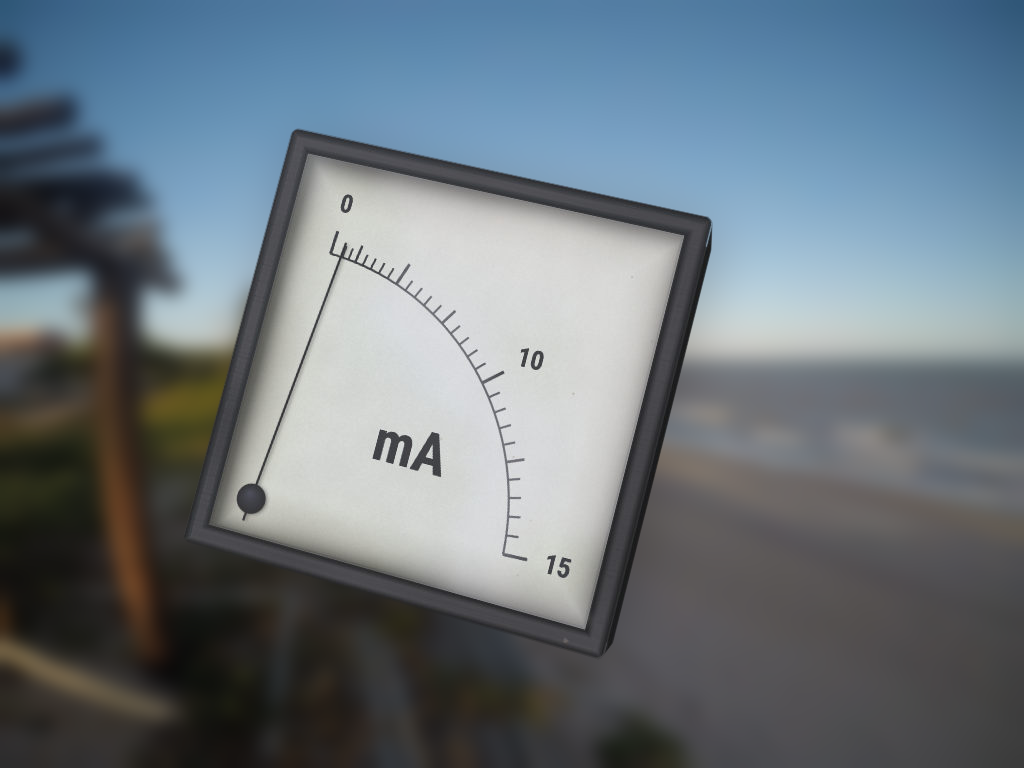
1.5 mA
